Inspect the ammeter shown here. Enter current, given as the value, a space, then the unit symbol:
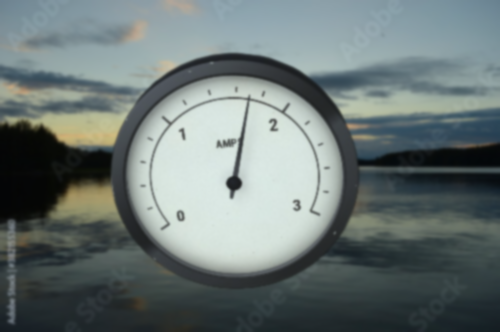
1.7 A
